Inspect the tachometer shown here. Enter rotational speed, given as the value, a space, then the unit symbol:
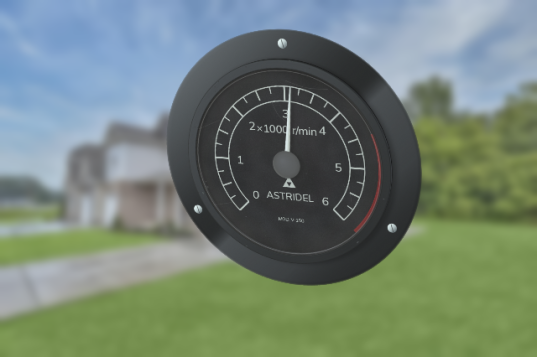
3125 rpm
